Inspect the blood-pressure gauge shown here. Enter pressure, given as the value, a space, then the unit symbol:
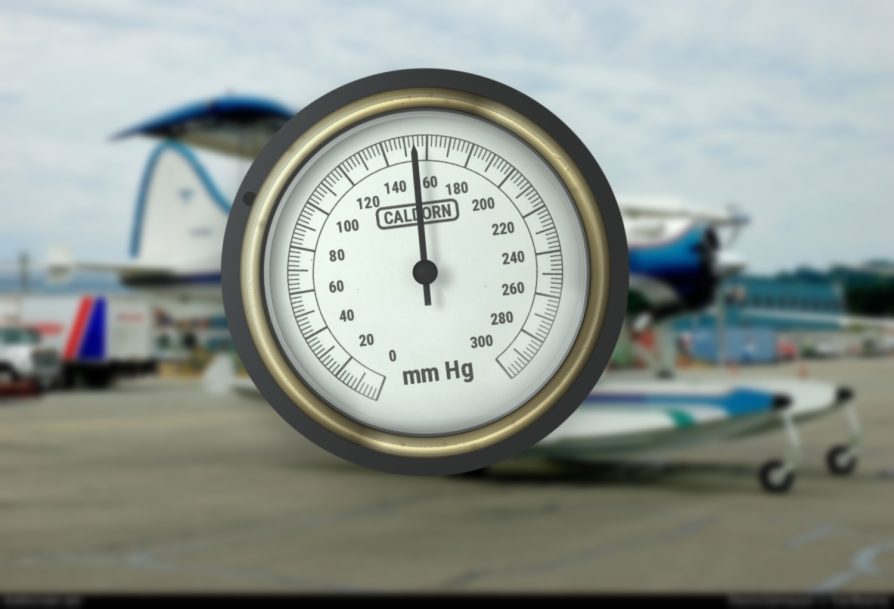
154 mmHg
